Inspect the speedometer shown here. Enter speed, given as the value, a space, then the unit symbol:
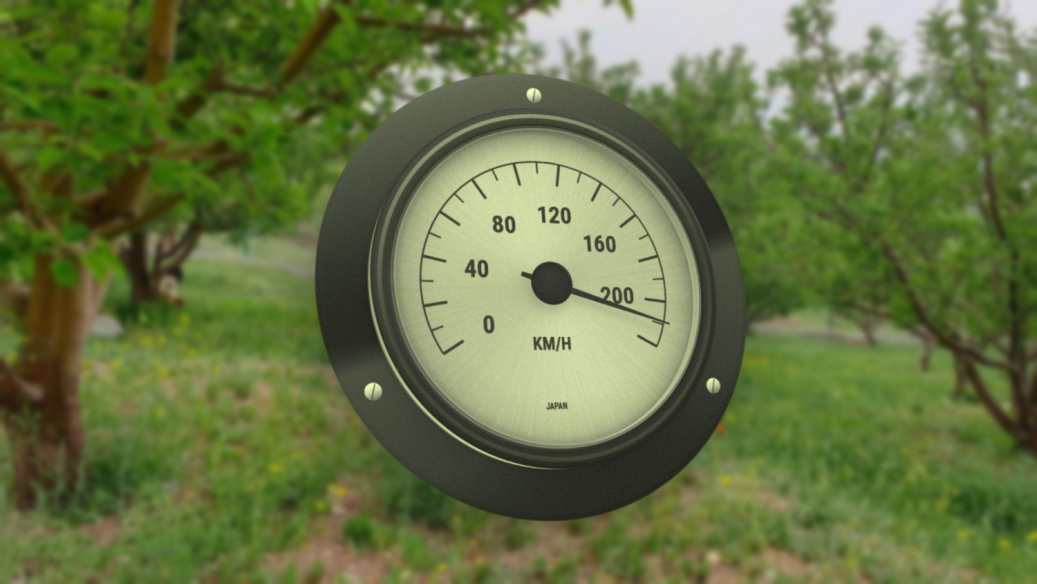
210 km/h
